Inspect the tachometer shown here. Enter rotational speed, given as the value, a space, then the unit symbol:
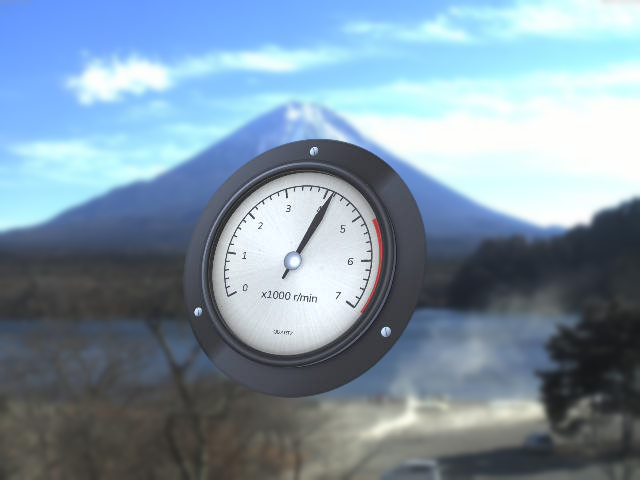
4200 rpm
